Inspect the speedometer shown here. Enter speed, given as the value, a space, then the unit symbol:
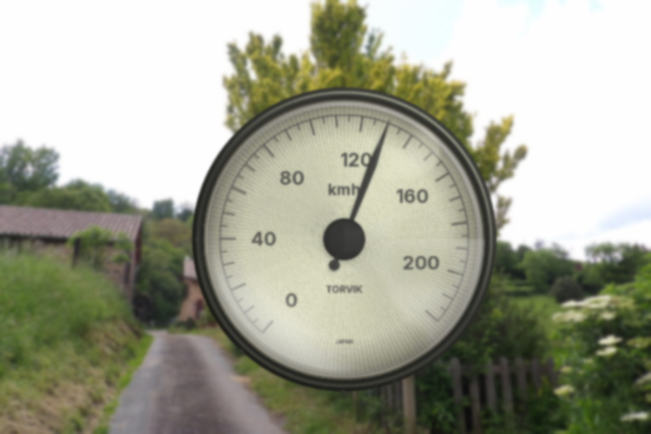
130 km/h
